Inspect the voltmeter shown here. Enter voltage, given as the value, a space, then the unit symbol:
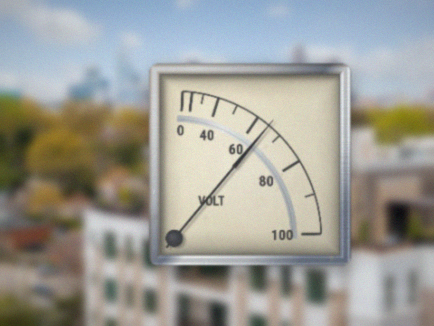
65 V
